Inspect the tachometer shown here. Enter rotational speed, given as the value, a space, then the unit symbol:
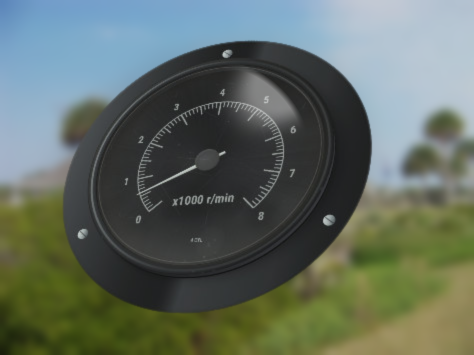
500 rpm
